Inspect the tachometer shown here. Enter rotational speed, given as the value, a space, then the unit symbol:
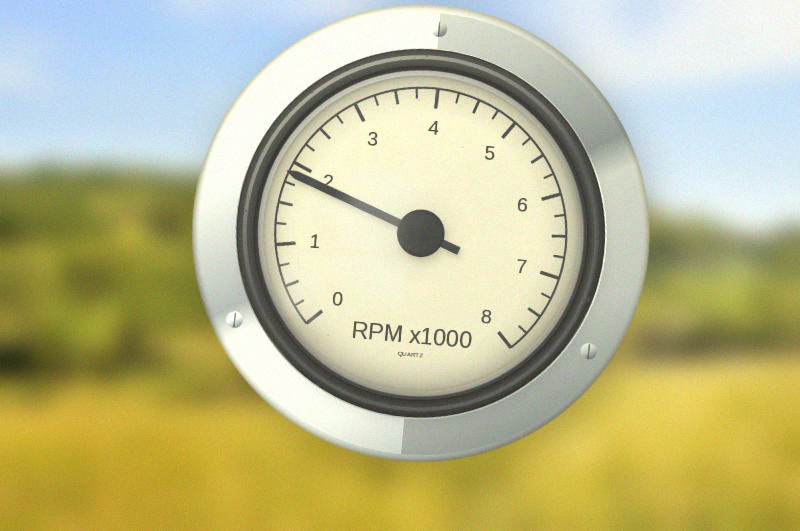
1875 rpm
